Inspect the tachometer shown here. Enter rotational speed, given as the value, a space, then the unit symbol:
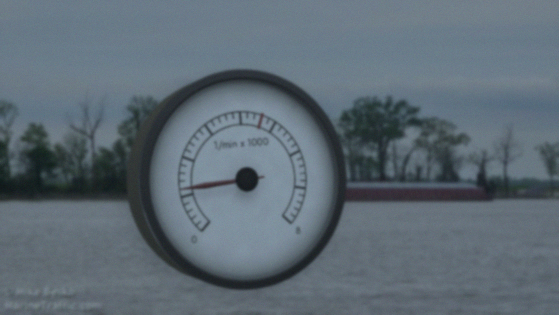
1200 rpm
